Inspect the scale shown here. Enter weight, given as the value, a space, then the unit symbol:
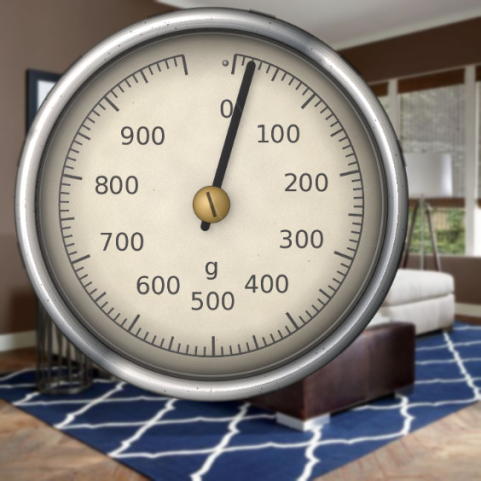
20 g
